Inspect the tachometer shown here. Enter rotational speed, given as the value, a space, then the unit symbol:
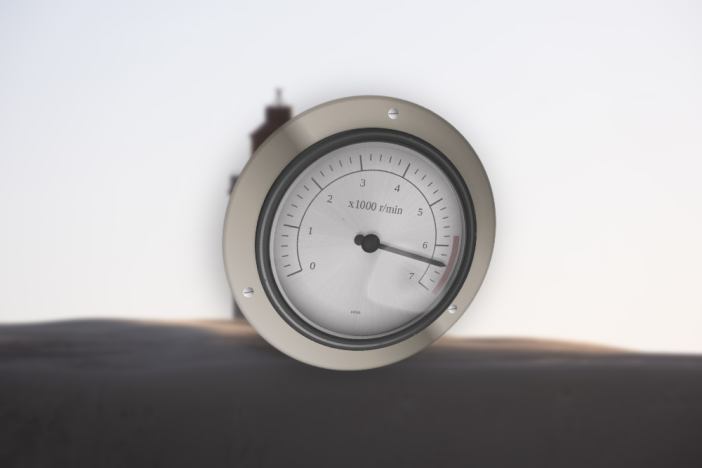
6400 rpm
